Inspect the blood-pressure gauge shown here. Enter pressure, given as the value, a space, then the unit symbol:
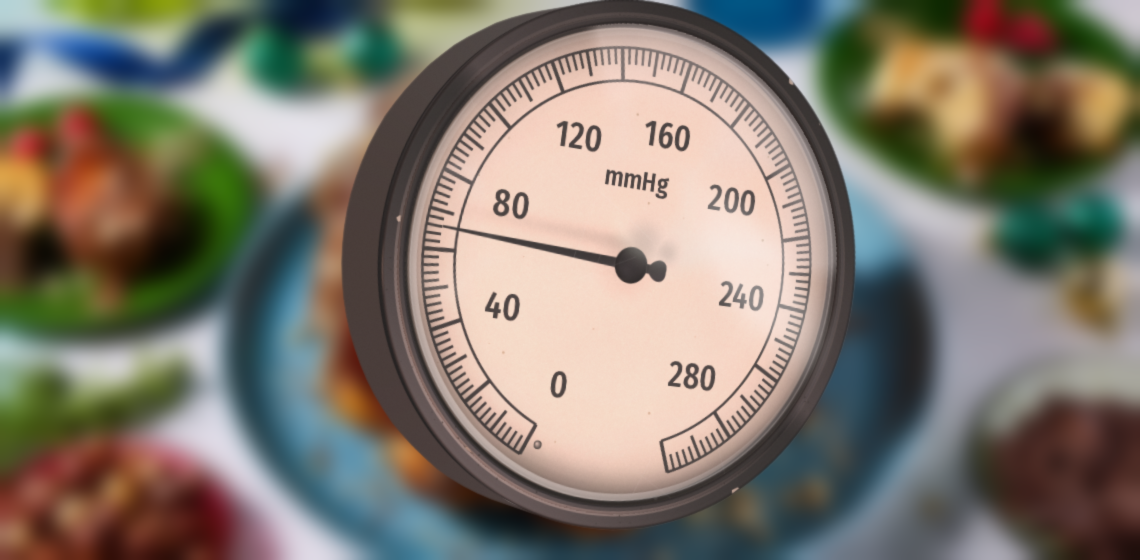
66 mmHg
